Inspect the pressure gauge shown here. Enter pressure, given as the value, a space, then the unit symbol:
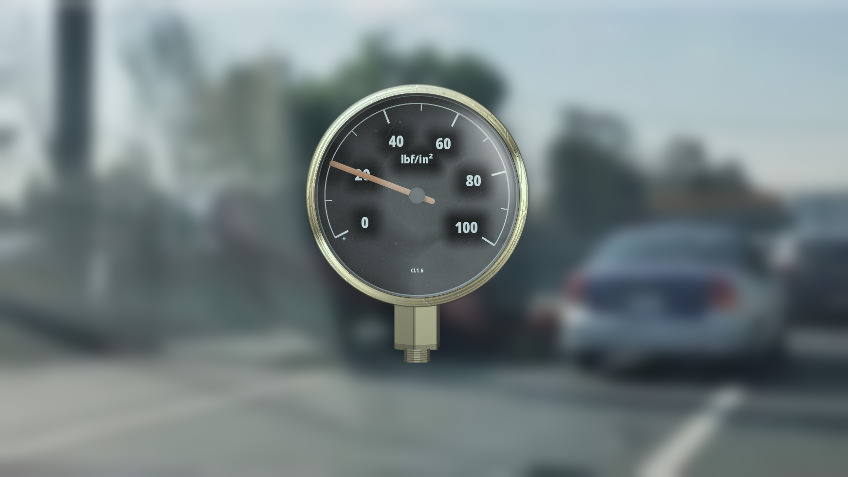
20 psi
